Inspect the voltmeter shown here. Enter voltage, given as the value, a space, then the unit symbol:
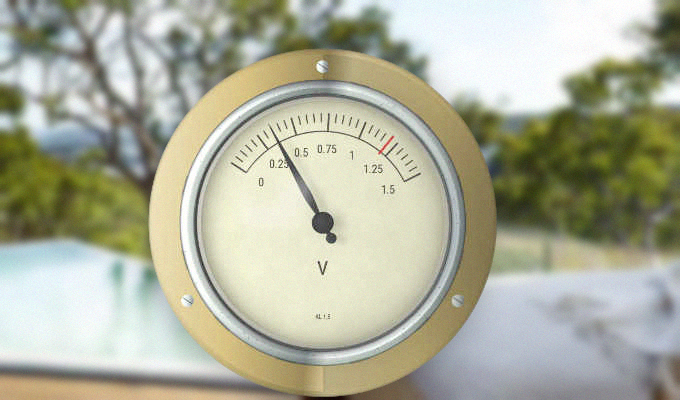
0.35 V
